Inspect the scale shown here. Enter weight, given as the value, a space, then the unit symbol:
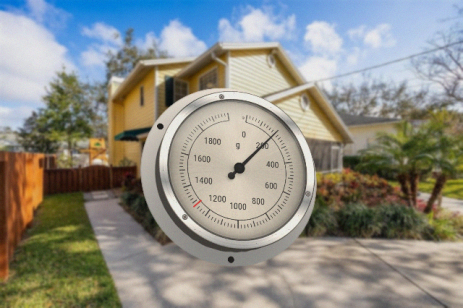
200 g
